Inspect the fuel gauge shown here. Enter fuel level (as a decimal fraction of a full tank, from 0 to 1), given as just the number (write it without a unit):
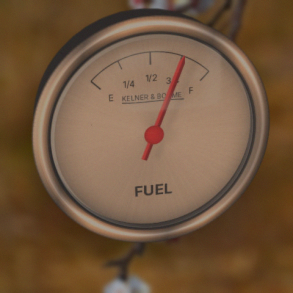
0.75
